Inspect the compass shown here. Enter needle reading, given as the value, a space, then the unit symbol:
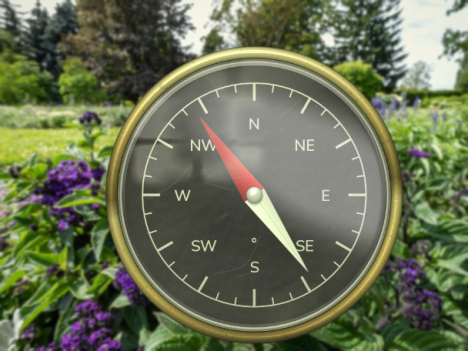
325 °
